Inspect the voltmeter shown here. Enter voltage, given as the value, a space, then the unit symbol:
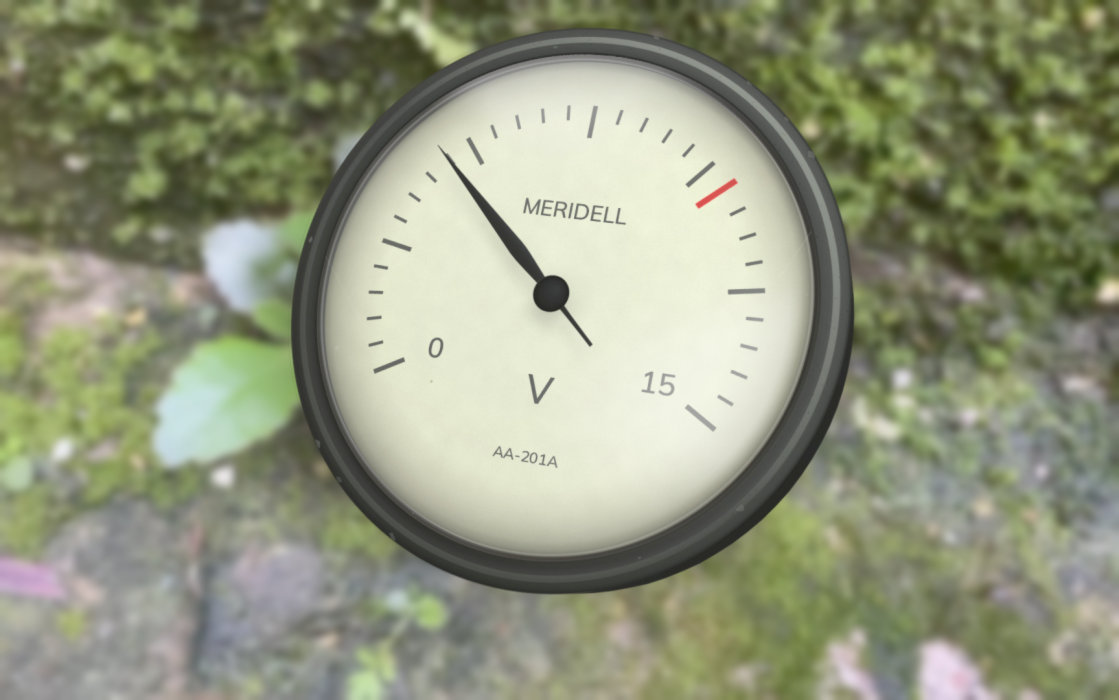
4.5 V
